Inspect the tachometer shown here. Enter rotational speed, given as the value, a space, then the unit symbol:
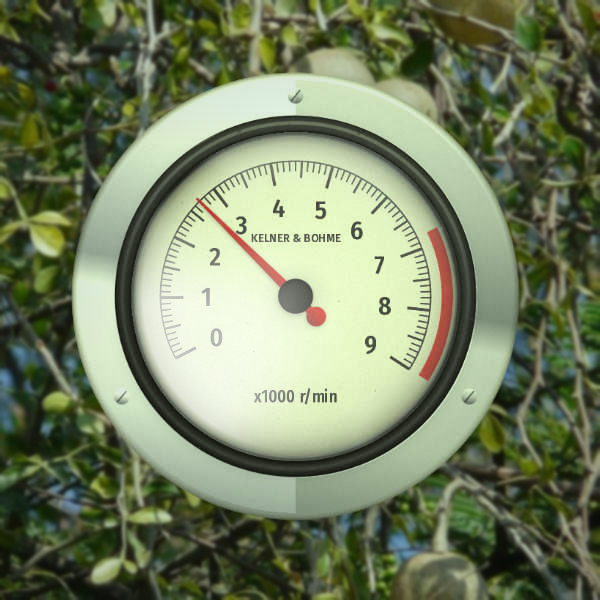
2700 rpm
